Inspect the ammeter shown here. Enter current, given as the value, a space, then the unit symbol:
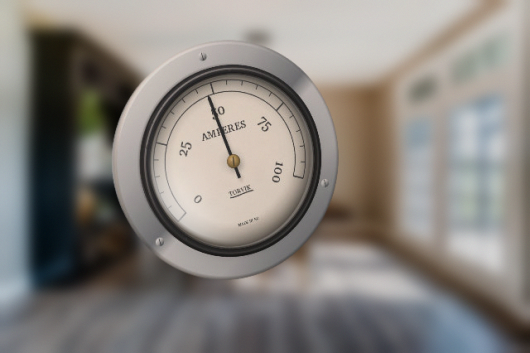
47.5 A
